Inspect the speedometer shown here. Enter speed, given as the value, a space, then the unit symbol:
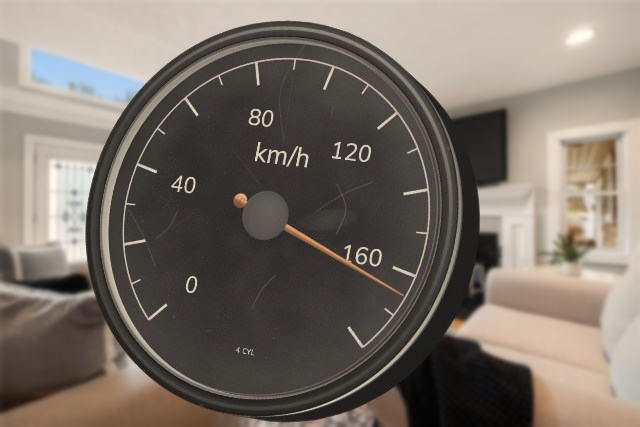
165 km/h
